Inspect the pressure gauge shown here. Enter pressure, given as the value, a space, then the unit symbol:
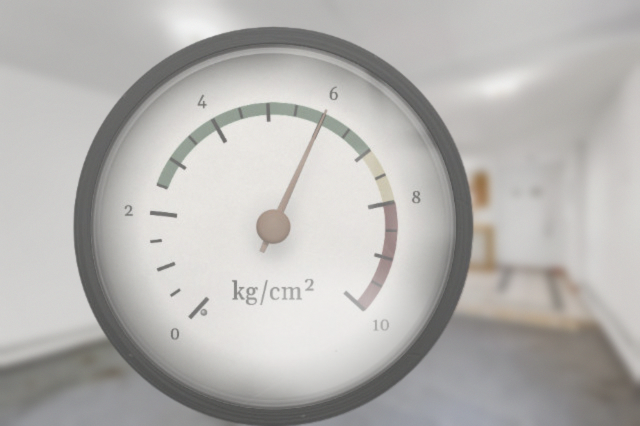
6 kg/cm²
